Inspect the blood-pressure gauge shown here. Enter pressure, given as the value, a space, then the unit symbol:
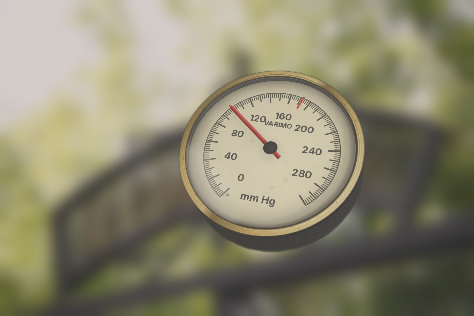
100 mmHg
